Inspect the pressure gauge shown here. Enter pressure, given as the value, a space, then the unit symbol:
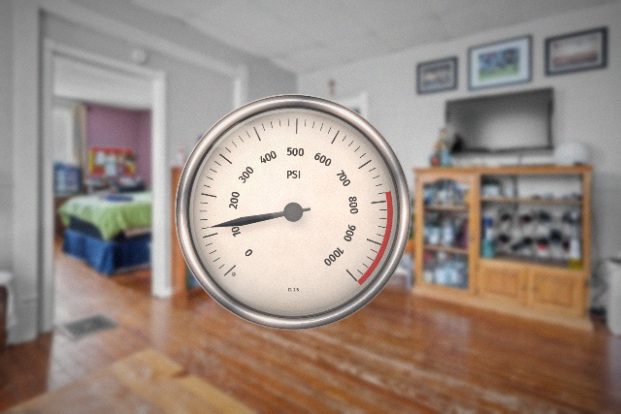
120 psi
